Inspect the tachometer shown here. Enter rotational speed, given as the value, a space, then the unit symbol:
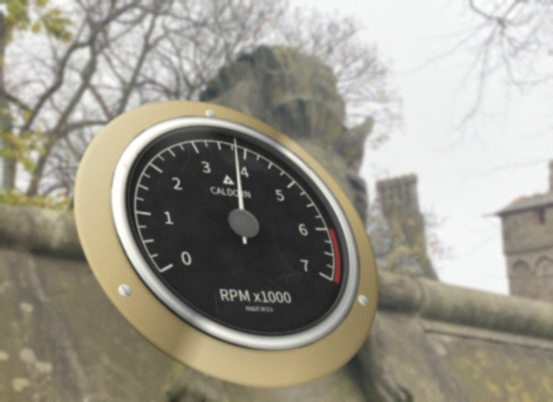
3750 rpm
